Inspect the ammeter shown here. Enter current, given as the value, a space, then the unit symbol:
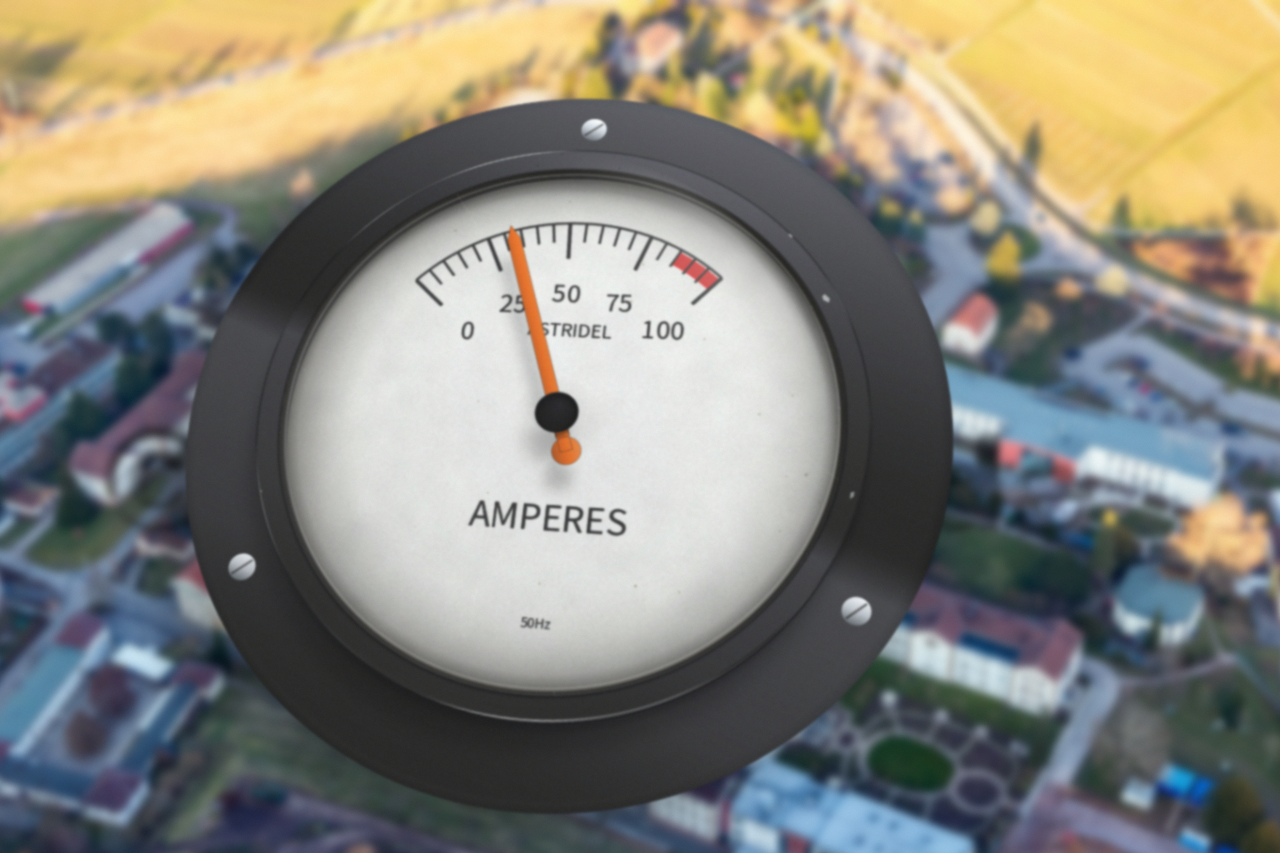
32.5 A
